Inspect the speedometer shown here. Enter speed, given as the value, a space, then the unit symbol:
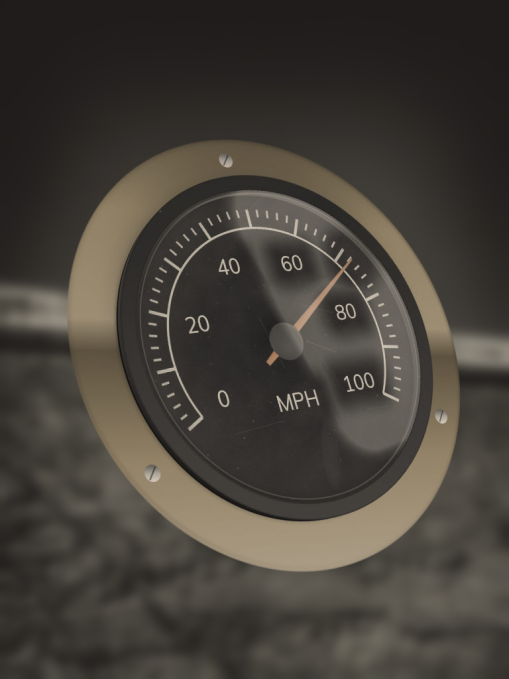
72 mph
